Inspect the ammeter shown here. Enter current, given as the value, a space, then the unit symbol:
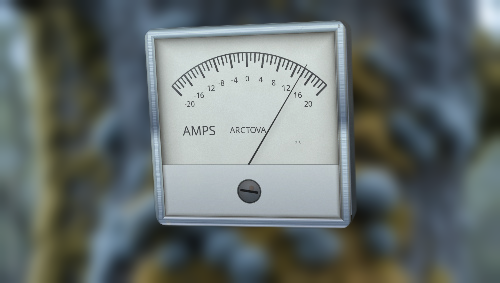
14 A
